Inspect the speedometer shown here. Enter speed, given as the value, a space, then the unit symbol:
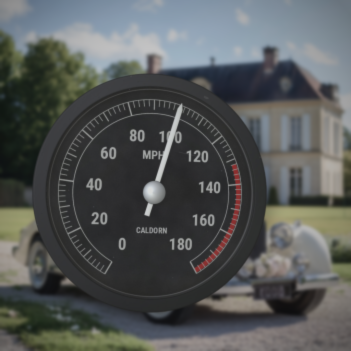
100 mph
